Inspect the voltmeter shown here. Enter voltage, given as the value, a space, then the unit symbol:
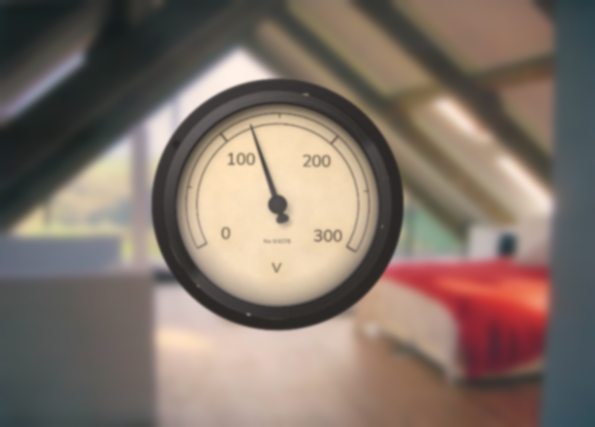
125 V
